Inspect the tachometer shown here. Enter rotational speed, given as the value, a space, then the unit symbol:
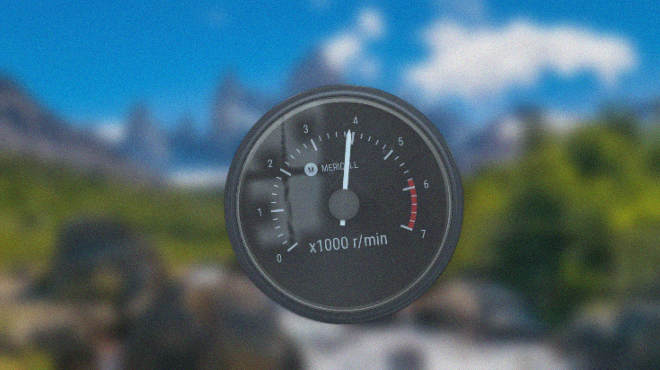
3900 rpm
